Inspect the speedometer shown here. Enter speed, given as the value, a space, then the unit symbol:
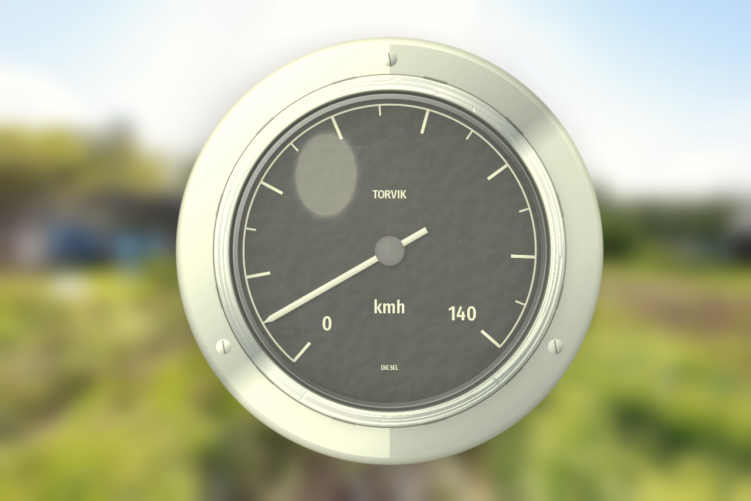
10 km/h
